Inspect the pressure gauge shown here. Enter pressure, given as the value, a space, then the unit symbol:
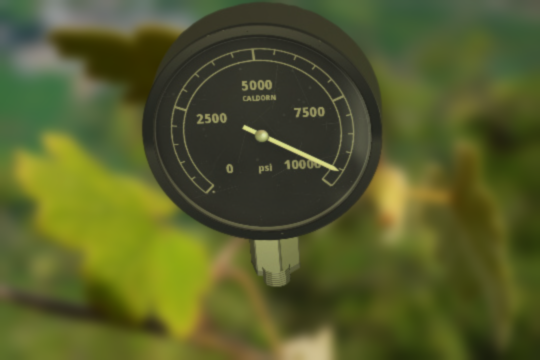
9500 psi
